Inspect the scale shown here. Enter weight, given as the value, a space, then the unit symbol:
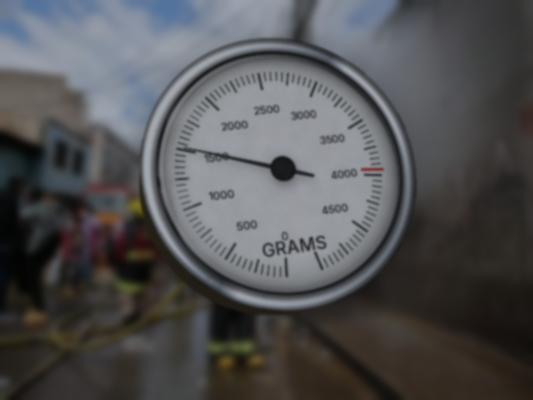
1500 g
